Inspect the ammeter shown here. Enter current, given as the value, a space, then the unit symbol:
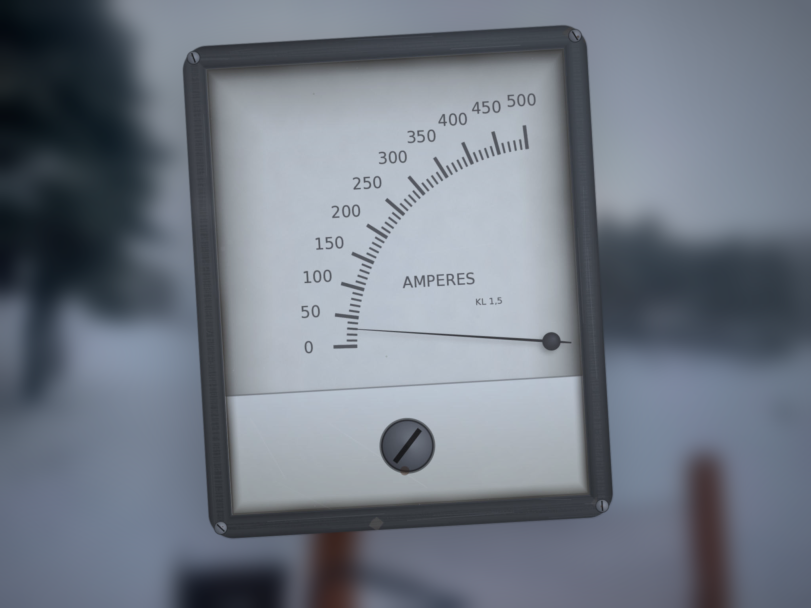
30 A
